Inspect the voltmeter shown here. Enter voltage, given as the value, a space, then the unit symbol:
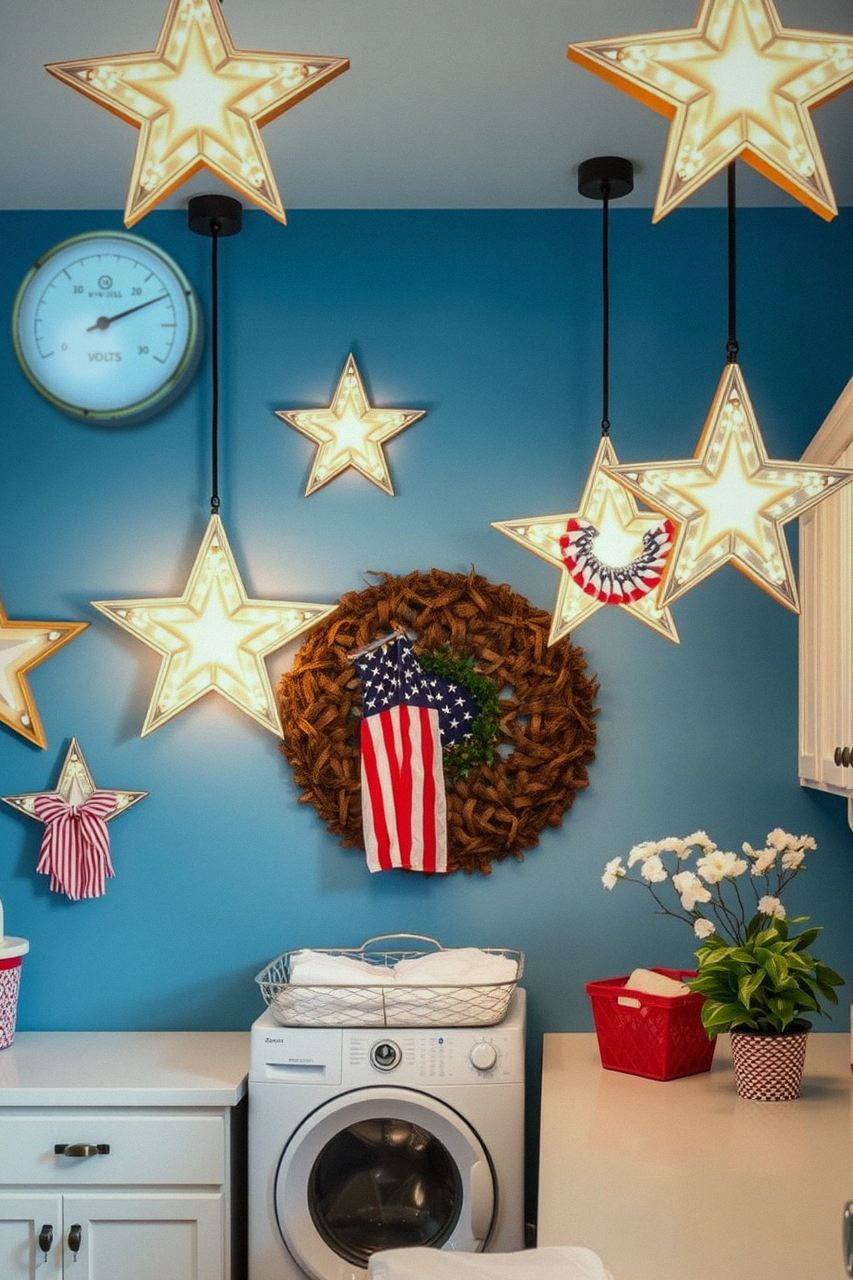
23 V
